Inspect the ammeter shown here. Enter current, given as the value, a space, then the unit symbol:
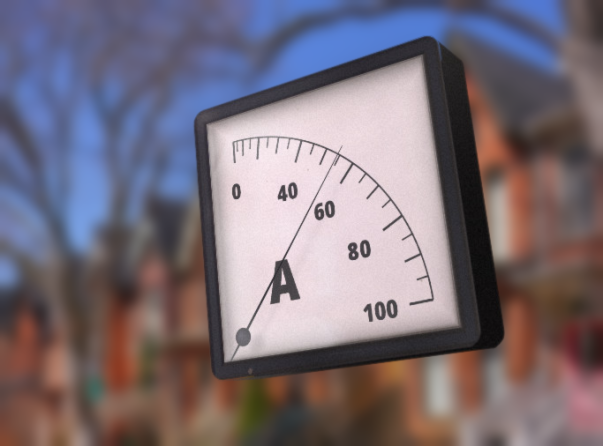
55 A
